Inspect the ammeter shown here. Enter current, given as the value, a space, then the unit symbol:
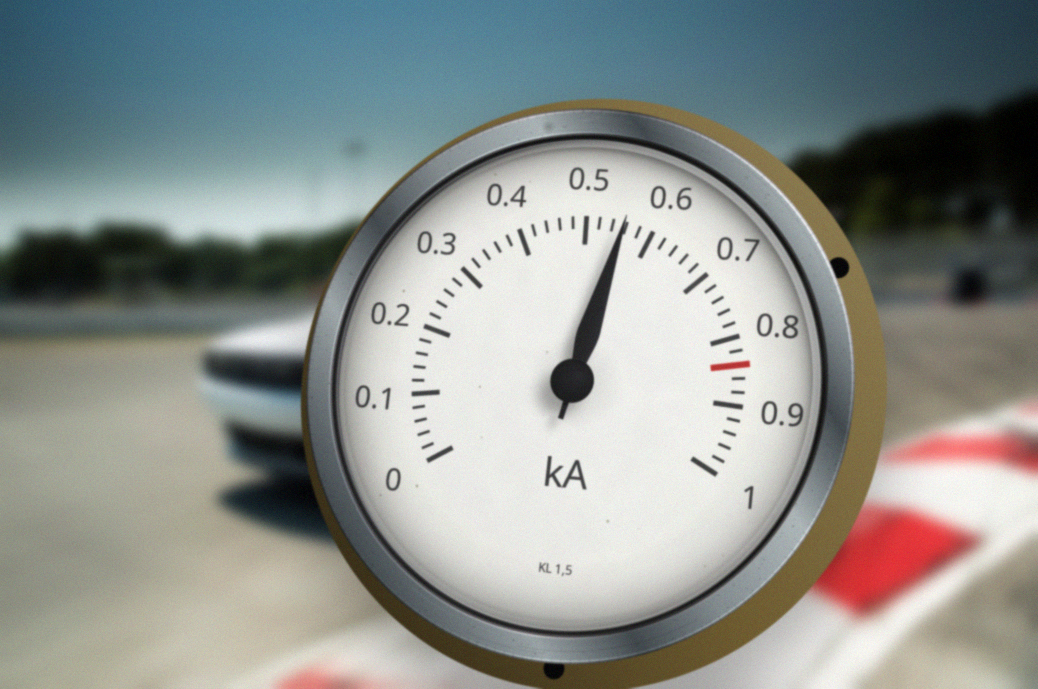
0.56 kA
